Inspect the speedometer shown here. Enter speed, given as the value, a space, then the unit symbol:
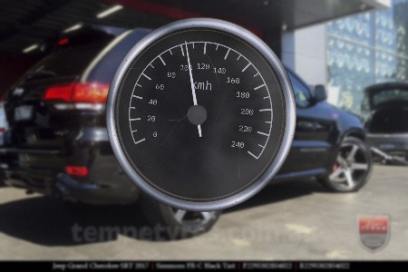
105 km/h
